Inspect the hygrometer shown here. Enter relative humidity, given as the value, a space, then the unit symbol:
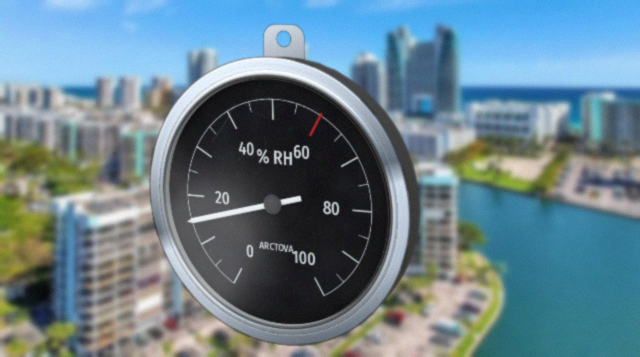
15 %
